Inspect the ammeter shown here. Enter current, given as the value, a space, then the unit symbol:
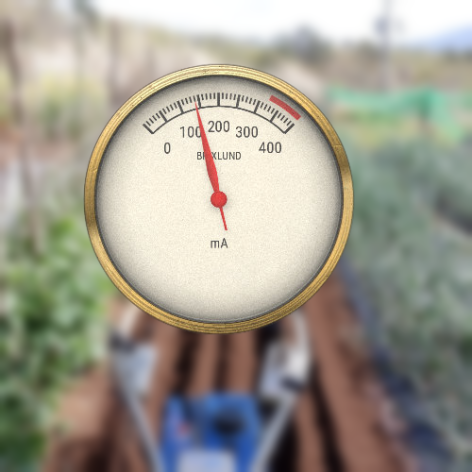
140 mA
